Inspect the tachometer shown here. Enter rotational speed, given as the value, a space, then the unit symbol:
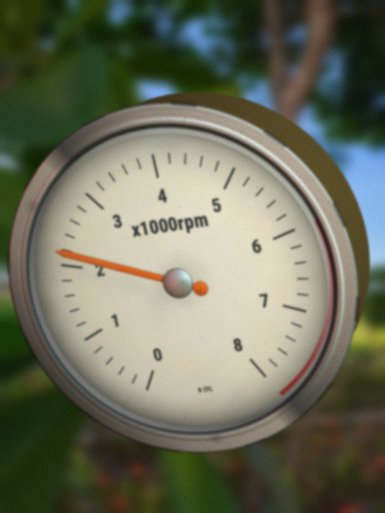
2200 rpm
